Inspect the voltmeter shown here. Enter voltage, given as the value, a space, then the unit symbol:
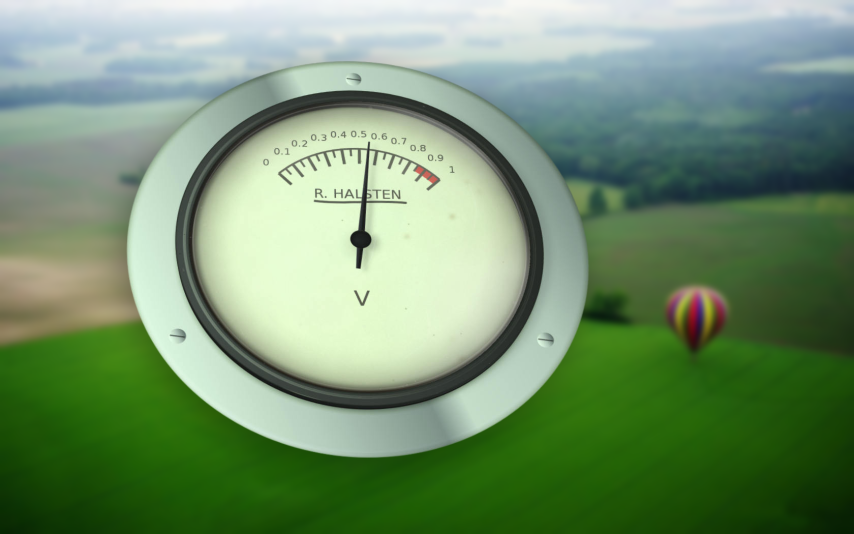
0.55 V
